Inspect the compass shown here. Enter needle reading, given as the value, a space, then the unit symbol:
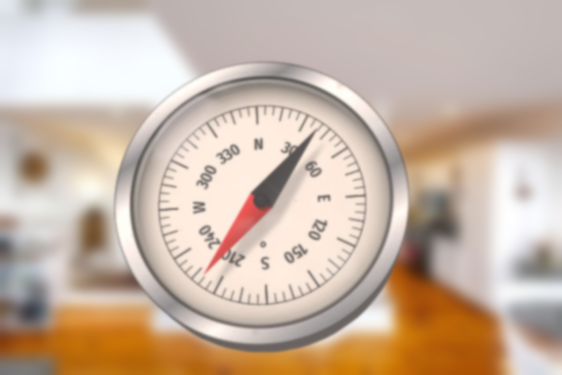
220 °
